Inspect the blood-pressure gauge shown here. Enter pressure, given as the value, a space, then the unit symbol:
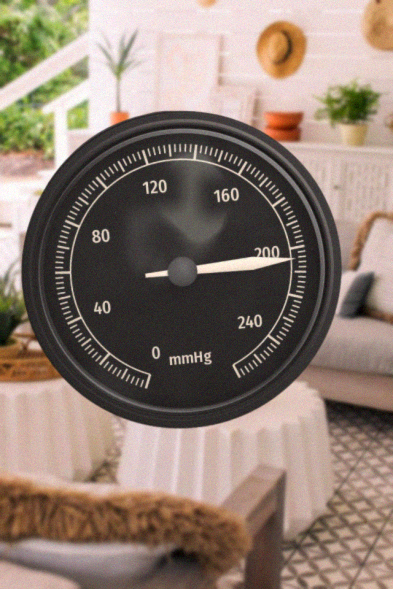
204 mmHg
